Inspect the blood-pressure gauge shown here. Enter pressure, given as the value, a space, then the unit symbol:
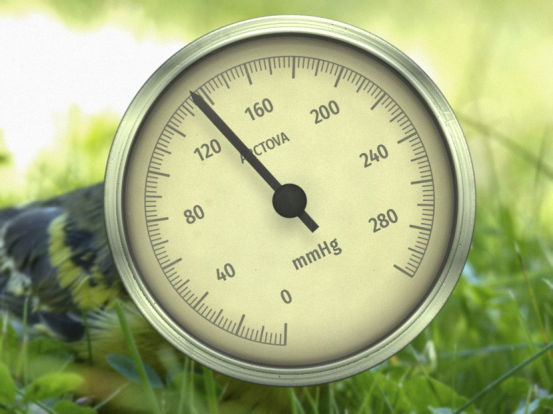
136 mmHg
